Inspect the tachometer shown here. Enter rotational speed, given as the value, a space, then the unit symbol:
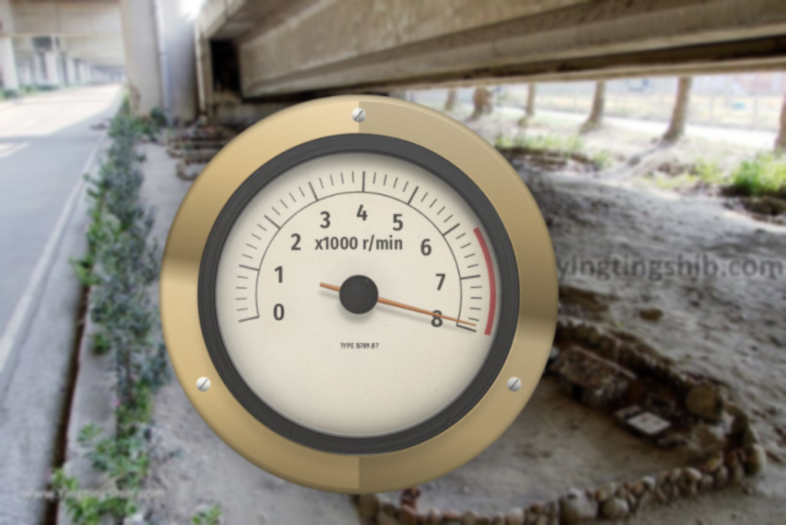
7900 rpm
